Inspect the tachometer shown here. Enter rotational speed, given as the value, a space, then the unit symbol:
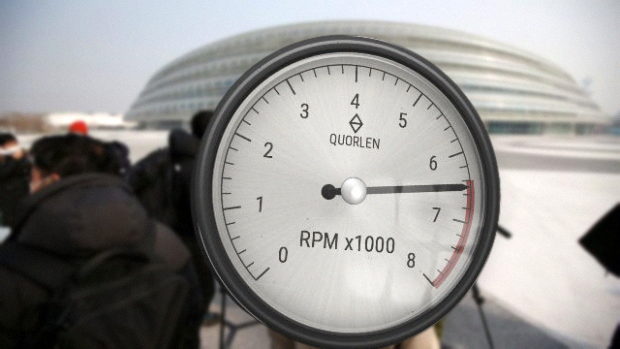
6500 rpm
